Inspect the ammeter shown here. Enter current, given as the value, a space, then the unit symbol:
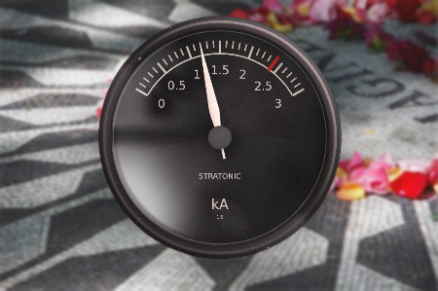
1.2 kA
